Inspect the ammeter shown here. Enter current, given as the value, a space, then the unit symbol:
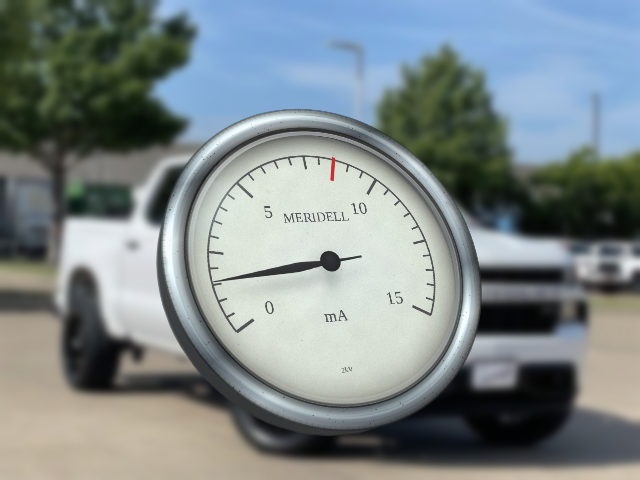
1.5 mA
